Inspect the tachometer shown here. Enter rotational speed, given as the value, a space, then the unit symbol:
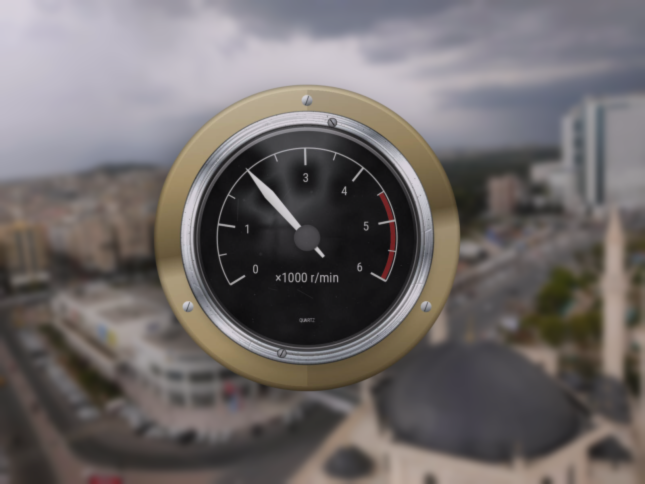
2000 rpm
